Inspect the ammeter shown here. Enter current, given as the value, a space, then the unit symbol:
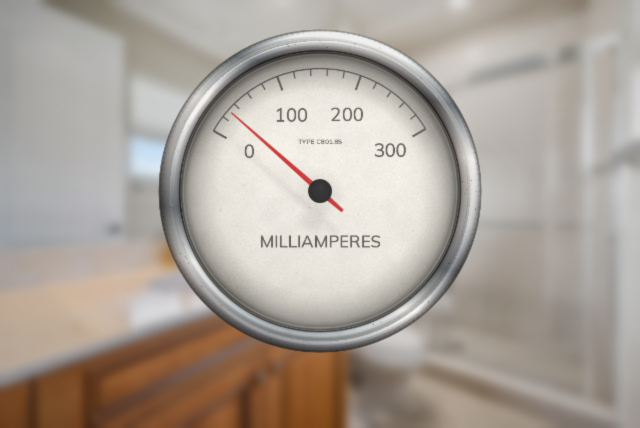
30 mA
